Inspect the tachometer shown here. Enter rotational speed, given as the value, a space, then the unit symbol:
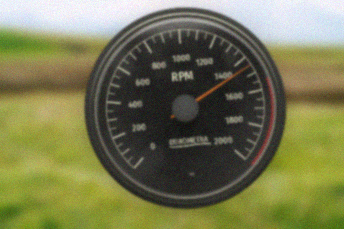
1450 rpm
